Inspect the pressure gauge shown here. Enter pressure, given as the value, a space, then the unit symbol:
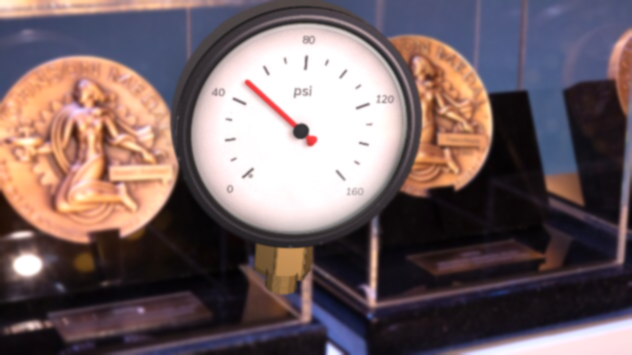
50 psi
